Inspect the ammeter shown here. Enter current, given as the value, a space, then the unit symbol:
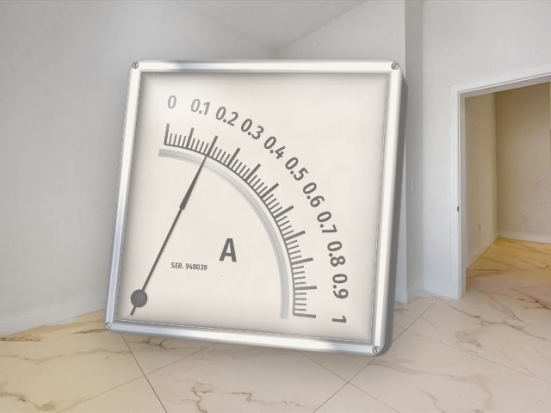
0.2 A
